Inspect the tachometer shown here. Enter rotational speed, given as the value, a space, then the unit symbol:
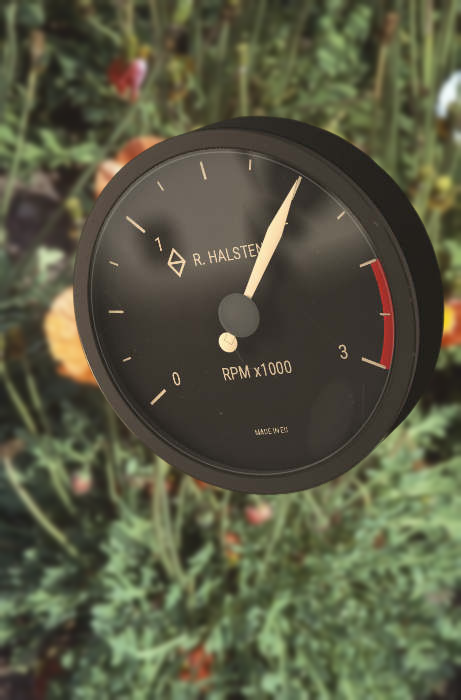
2000 rpm
